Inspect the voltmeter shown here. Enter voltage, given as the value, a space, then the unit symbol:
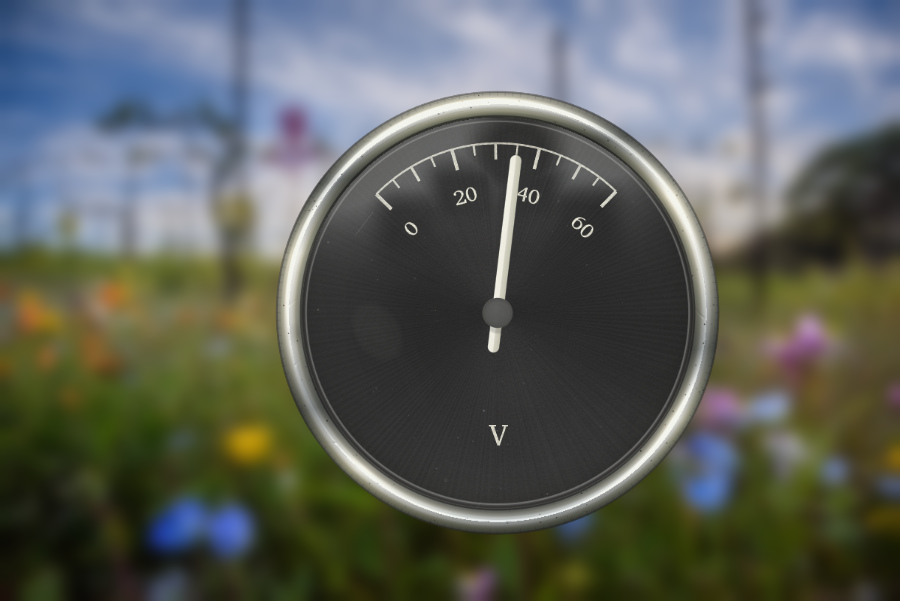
35 V
